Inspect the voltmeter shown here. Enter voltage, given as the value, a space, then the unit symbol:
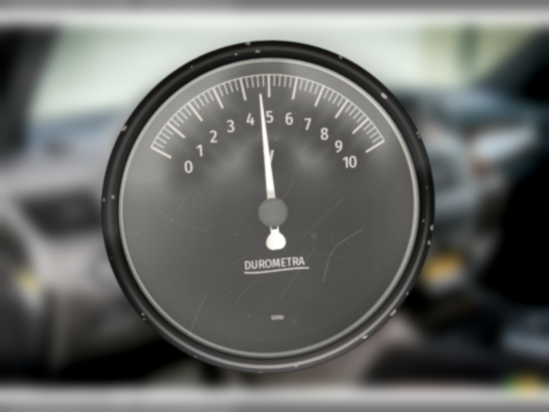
4.6 V
